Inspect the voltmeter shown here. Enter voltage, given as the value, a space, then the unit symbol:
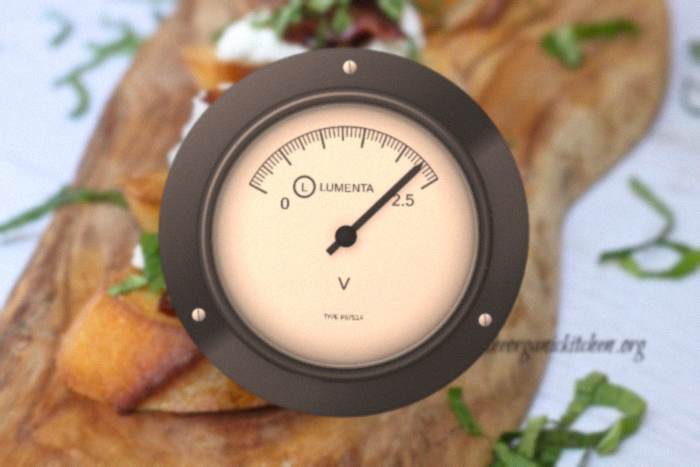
2.25 V
